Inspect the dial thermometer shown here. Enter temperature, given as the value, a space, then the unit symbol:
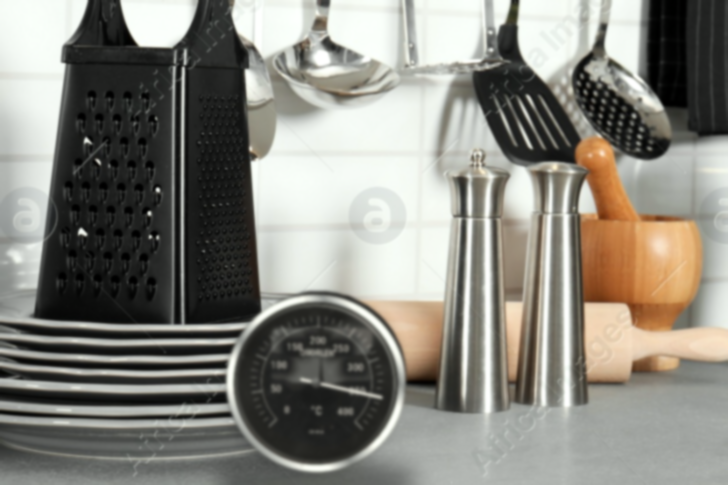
350 °C
